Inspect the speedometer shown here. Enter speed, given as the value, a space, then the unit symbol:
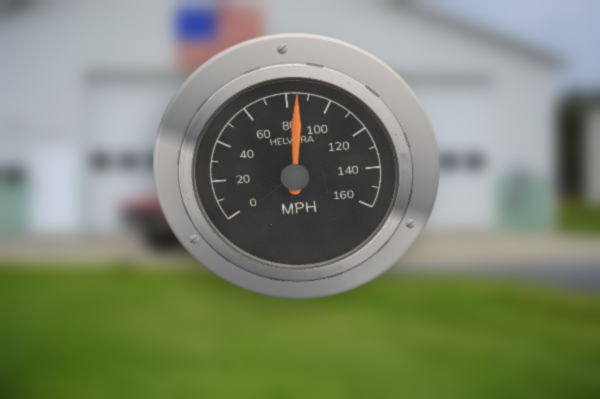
85 mph
